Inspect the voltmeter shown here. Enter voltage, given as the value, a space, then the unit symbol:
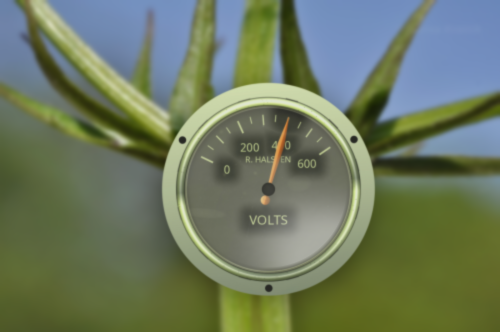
400 V
